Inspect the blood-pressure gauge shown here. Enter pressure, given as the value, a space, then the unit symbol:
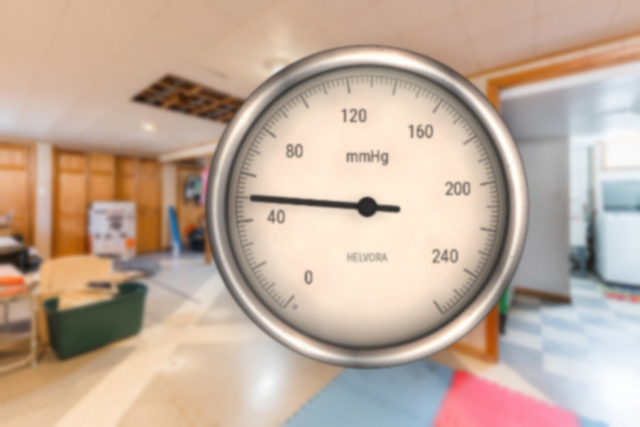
50 mmHg
